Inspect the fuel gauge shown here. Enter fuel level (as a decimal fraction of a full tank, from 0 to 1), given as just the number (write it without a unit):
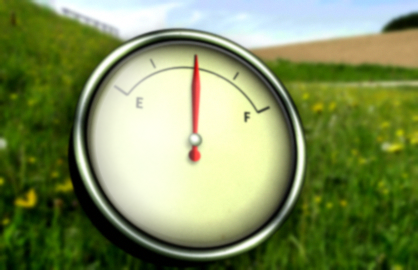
0.5
